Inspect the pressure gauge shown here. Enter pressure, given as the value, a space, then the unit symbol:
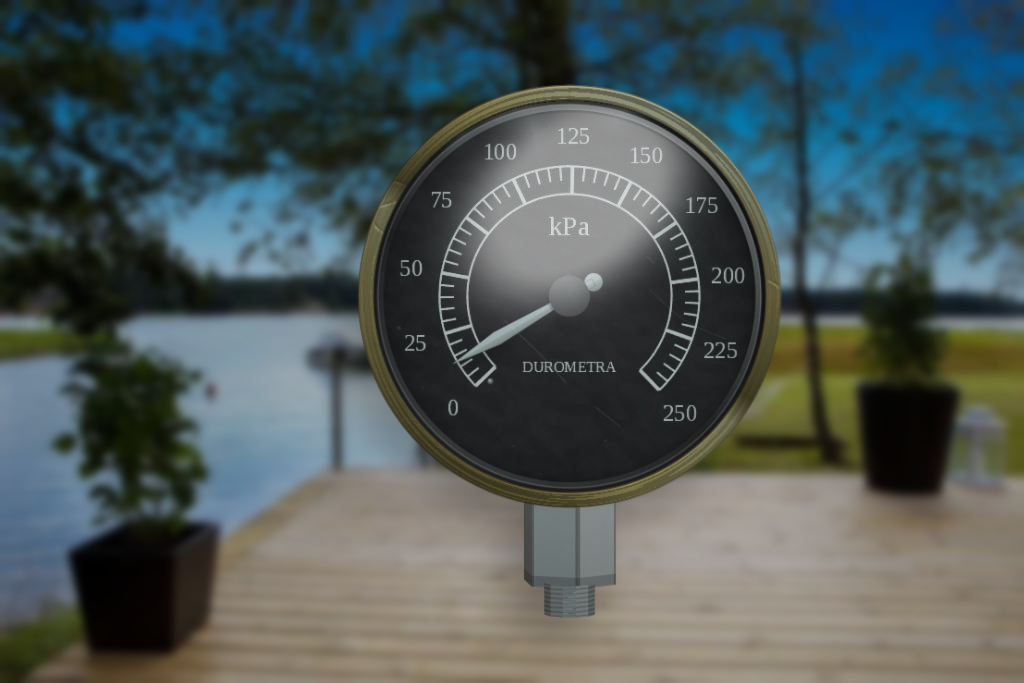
12.5 kPa
